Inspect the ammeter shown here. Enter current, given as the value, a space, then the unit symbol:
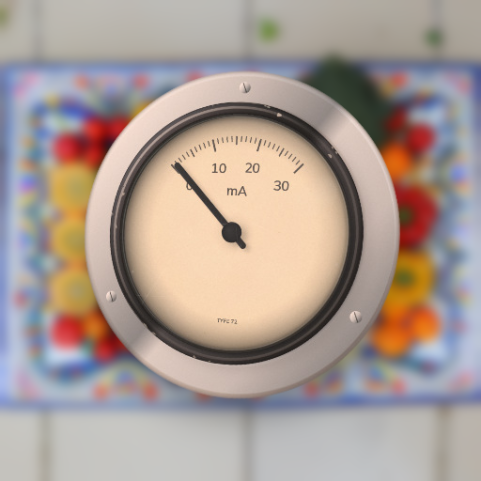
1 mA
